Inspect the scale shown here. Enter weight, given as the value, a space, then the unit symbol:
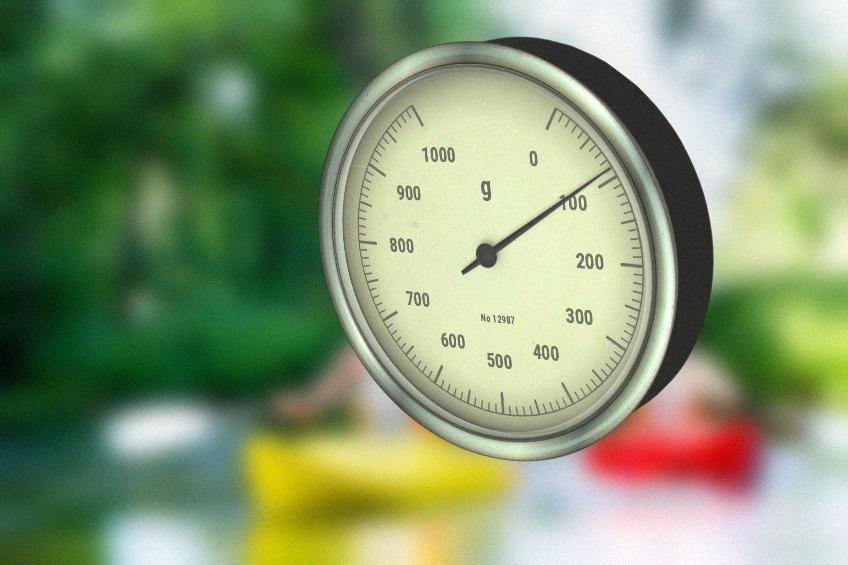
90 g
